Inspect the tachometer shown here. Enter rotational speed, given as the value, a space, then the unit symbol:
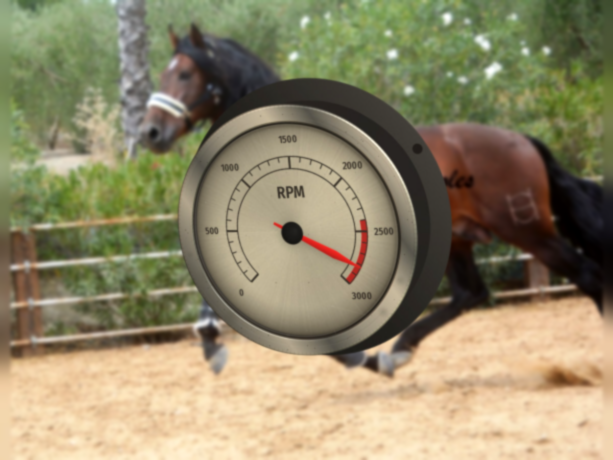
2800 rpm
